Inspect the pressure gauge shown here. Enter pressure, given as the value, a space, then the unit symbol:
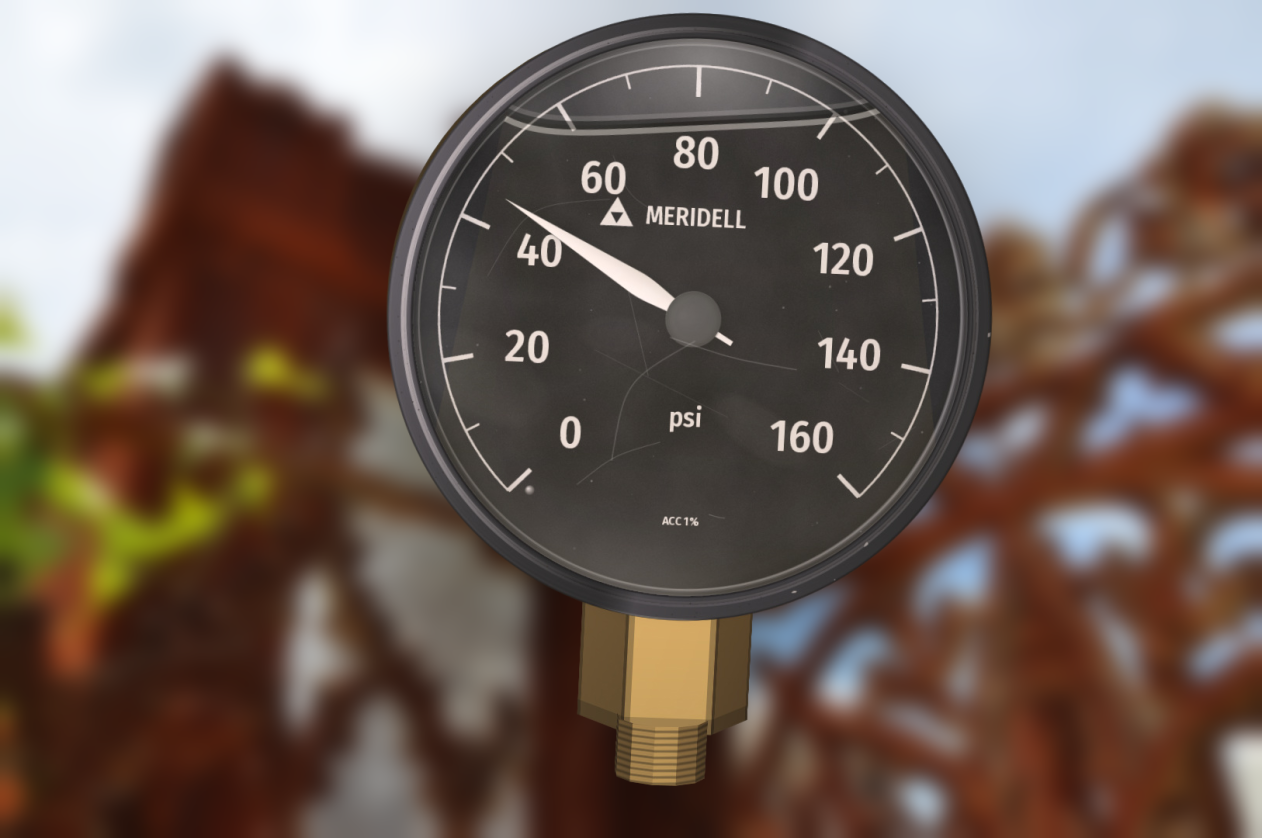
45 psi
